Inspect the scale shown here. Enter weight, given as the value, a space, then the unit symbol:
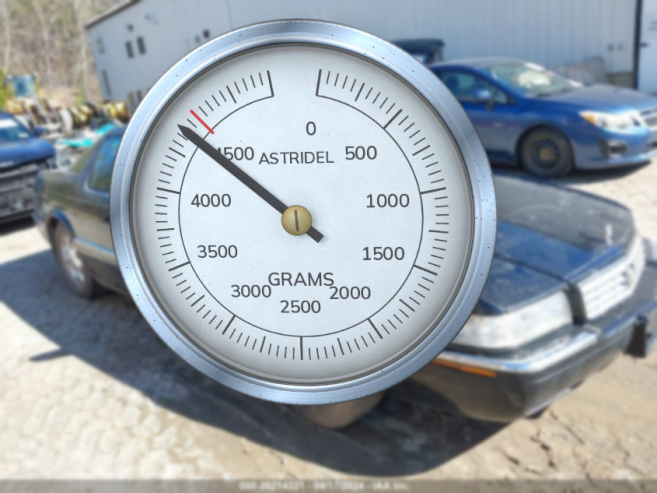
4400 g
